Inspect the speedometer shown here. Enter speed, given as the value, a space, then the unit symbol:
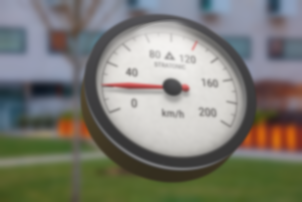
20 km/h
